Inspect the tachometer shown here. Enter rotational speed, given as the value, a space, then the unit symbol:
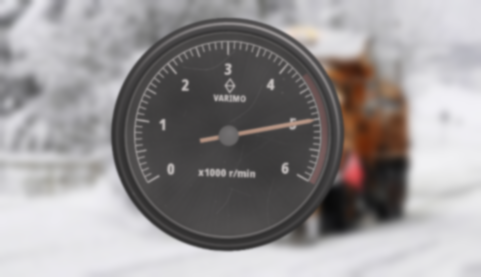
5000 rpm
